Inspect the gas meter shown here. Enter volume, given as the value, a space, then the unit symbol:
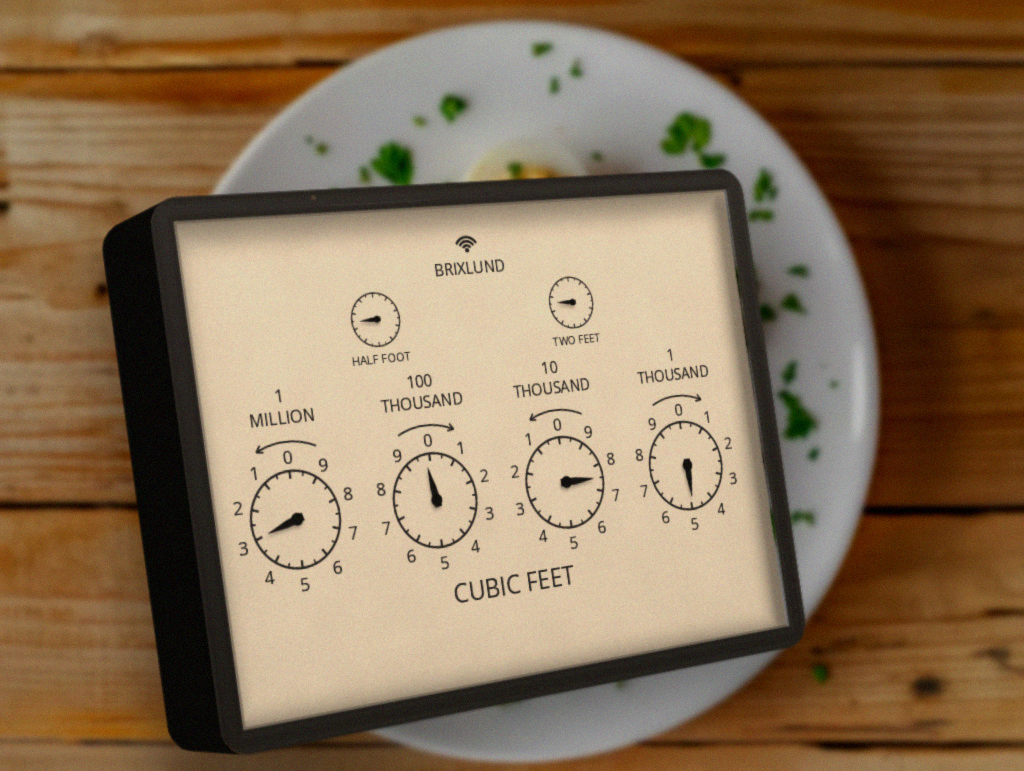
297500 ft³
